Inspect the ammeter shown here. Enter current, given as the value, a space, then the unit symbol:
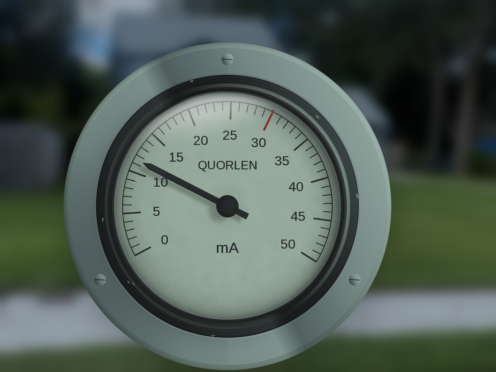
11.5 mA
